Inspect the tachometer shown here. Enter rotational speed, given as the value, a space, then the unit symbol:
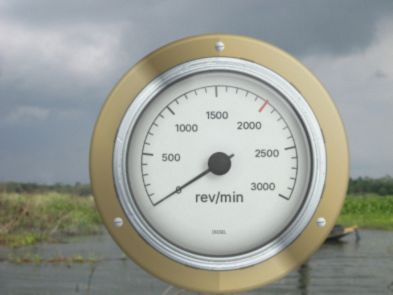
0 rpm
